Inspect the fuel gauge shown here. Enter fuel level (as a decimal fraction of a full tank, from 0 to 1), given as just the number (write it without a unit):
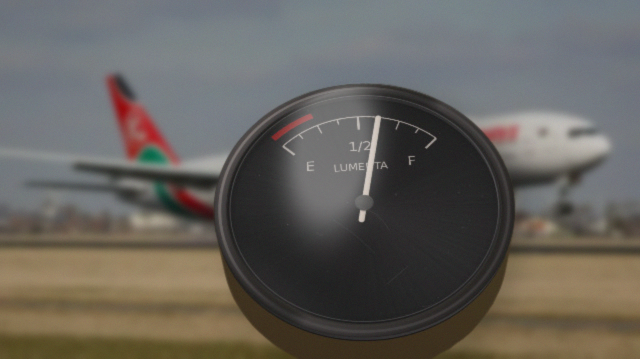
0.625
